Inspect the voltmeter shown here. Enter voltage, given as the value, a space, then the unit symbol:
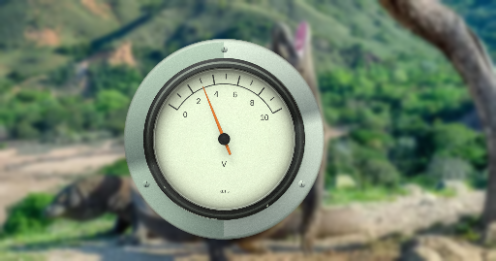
3 V
